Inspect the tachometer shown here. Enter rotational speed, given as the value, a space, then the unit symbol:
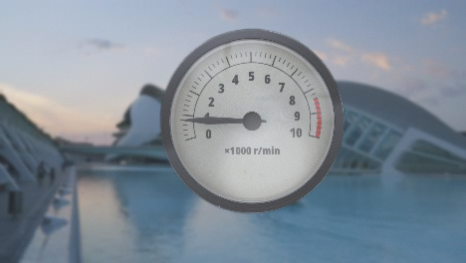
800 rpm
